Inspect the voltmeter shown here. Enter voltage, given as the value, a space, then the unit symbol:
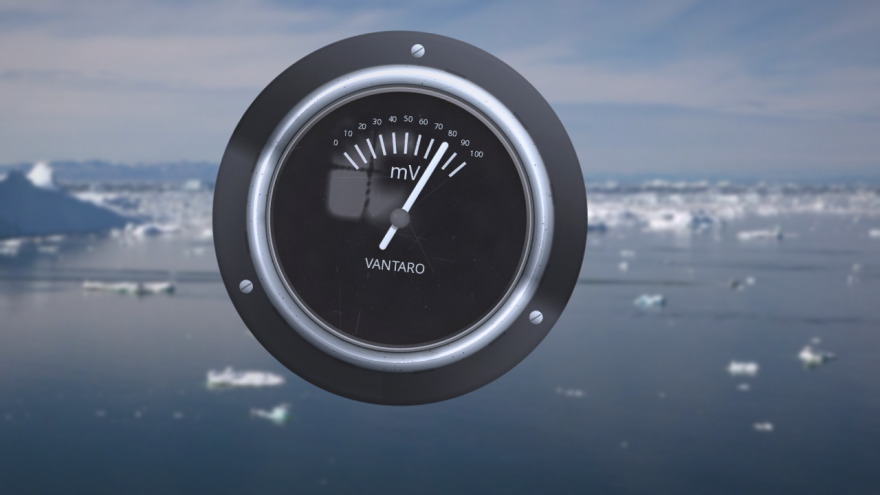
80 mV
